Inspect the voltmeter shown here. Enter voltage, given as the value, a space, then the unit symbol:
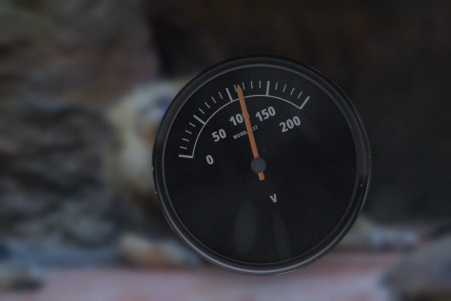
115 V
